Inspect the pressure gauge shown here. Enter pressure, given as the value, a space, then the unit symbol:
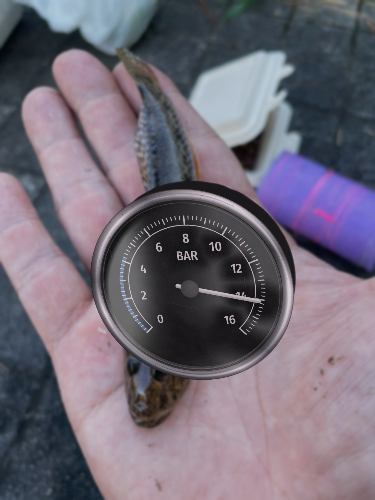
14 bar
